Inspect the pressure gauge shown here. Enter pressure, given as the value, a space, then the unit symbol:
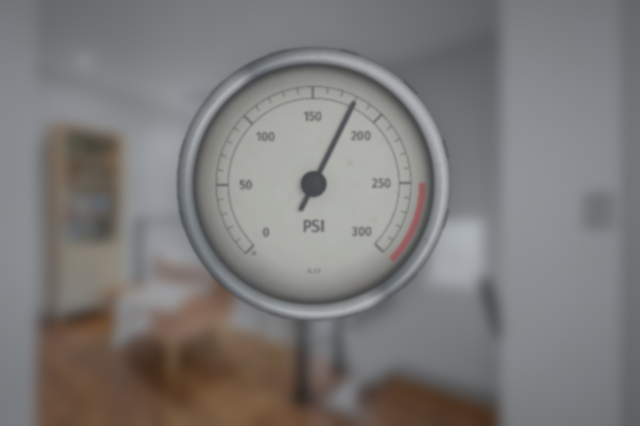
180 psi
